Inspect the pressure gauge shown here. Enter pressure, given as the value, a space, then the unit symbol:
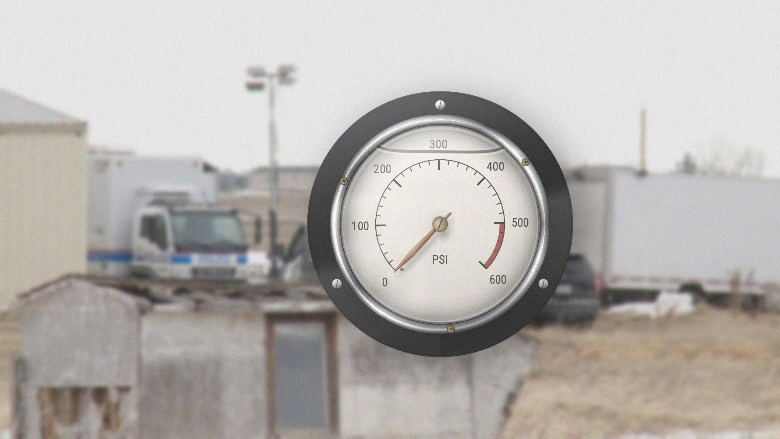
0 psi
